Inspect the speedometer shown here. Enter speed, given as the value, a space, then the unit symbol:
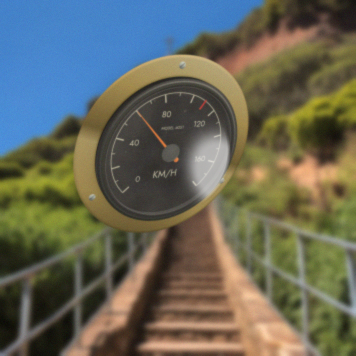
60 km/h
